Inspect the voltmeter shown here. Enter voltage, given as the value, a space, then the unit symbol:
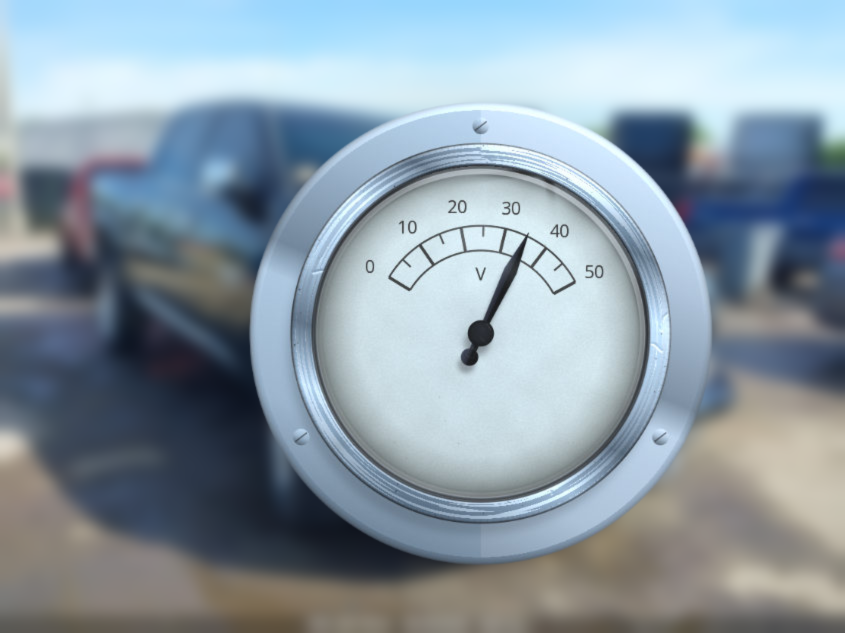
35 V
